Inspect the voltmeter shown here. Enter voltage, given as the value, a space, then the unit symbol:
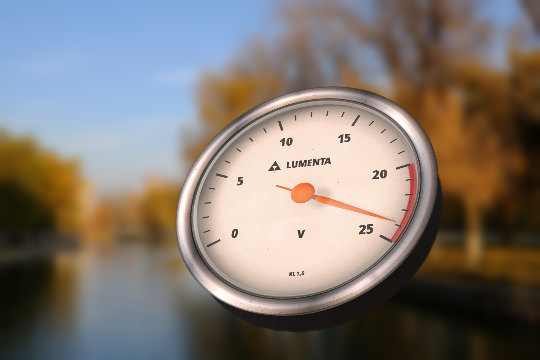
24 V
